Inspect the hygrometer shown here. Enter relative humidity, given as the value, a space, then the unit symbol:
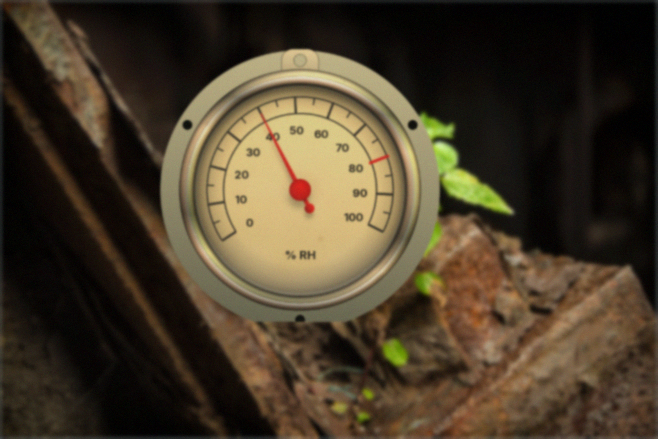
40 %
